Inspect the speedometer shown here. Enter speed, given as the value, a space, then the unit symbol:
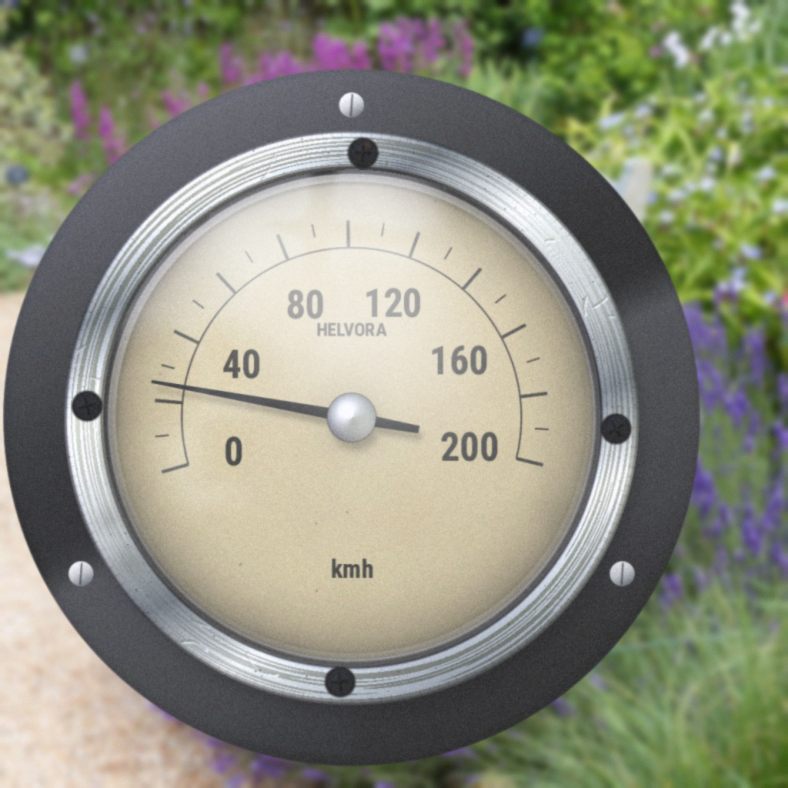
25 km/h
